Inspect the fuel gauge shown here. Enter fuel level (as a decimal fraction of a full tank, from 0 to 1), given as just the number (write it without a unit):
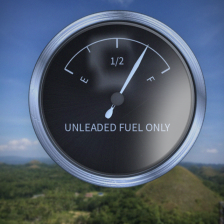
0.75
